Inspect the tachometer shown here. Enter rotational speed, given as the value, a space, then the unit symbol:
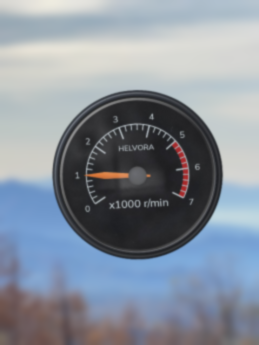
1000 rpm
